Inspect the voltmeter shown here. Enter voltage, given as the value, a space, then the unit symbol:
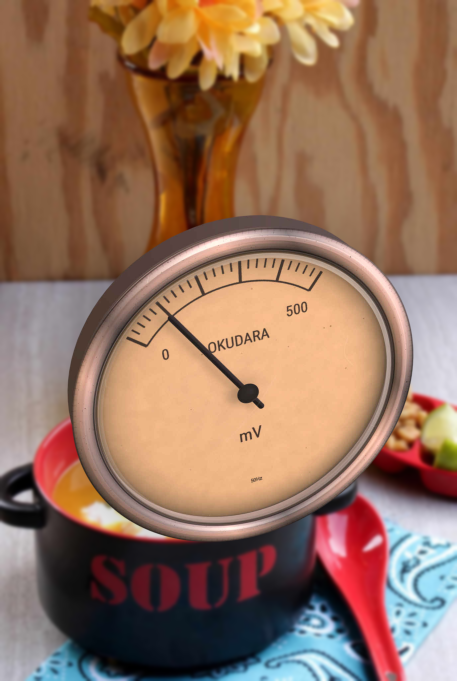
100 mV
